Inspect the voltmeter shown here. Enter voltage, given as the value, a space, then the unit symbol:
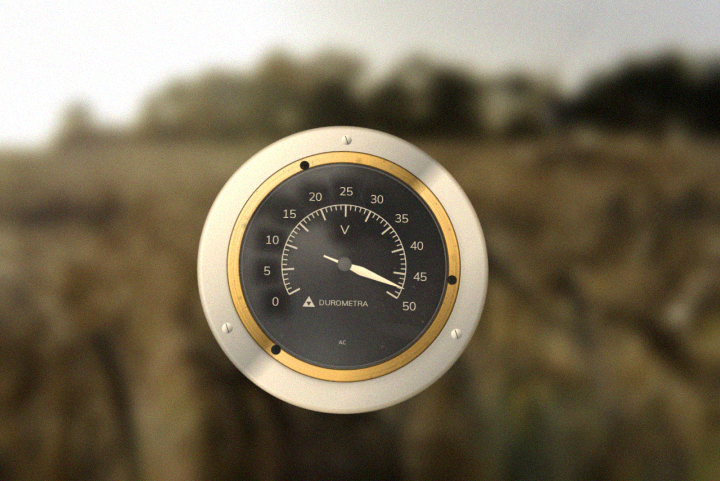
48 V
